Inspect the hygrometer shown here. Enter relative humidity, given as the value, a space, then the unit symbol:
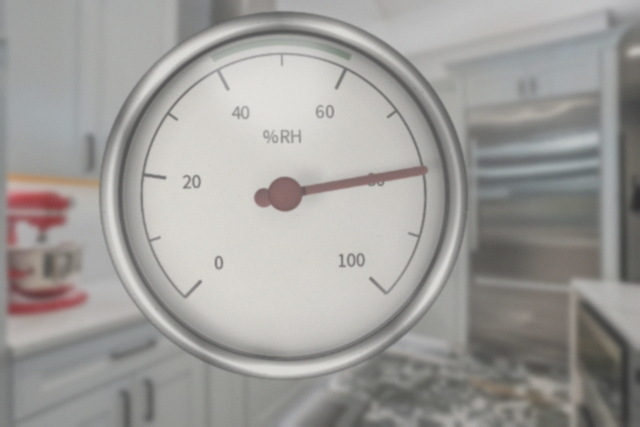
80 %
